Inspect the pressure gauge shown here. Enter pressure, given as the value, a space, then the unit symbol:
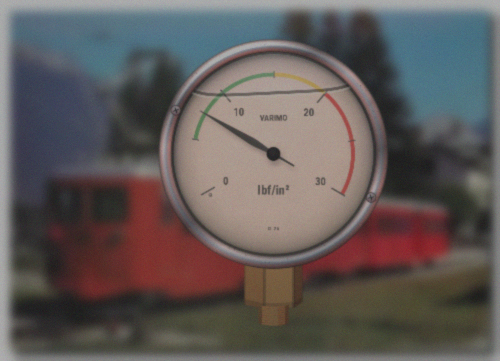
7.5 psi
